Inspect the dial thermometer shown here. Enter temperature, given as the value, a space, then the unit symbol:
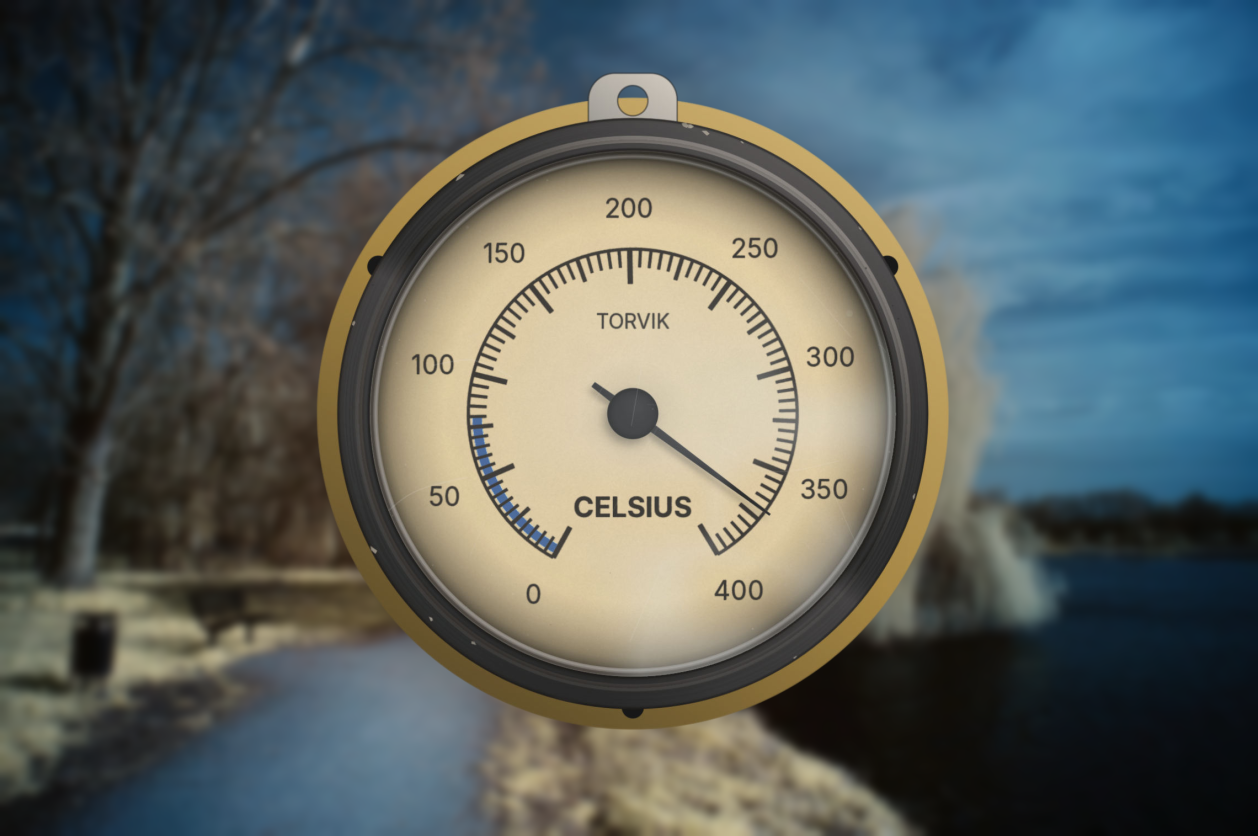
370 °C
